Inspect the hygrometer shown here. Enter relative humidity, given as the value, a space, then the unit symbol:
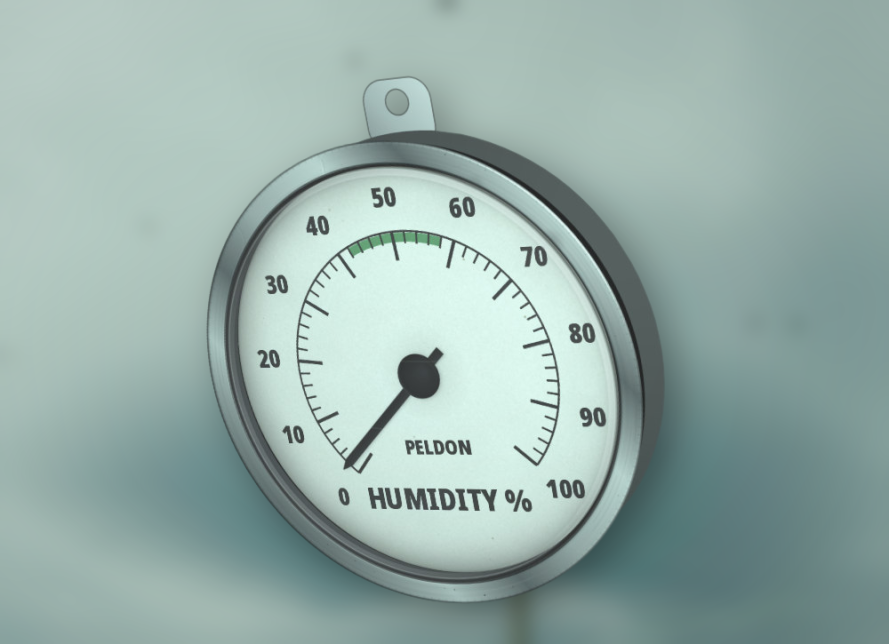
2 %
